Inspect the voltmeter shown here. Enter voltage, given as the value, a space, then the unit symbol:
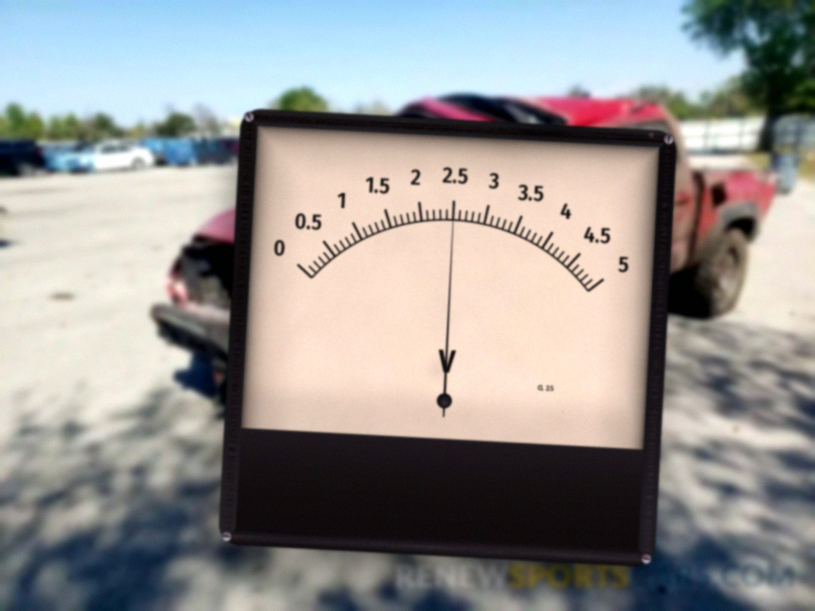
2.5 V
